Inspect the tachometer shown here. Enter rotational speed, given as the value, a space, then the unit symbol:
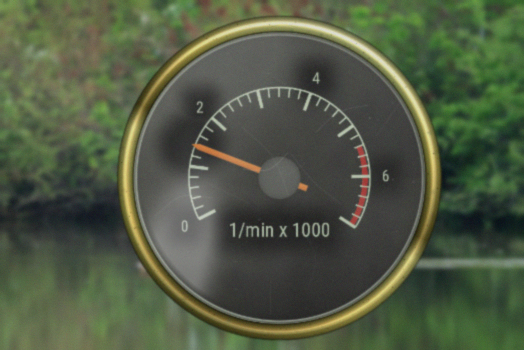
1400 rpm
